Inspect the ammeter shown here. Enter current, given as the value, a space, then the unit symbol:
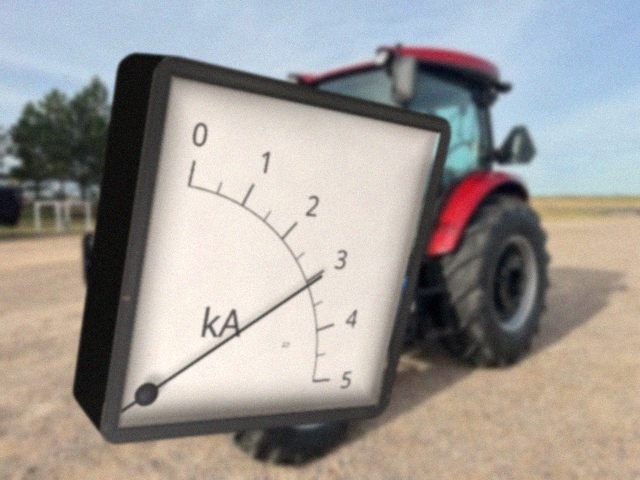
3 kA
